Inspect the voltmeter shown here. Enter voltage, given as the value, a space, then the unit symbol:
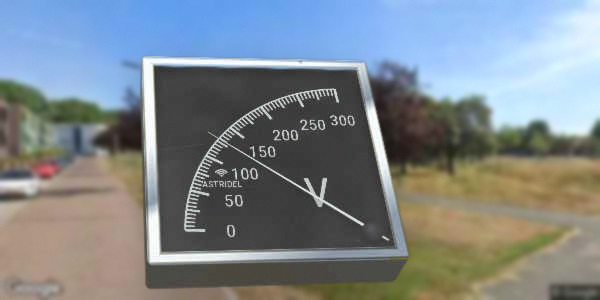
125 V
